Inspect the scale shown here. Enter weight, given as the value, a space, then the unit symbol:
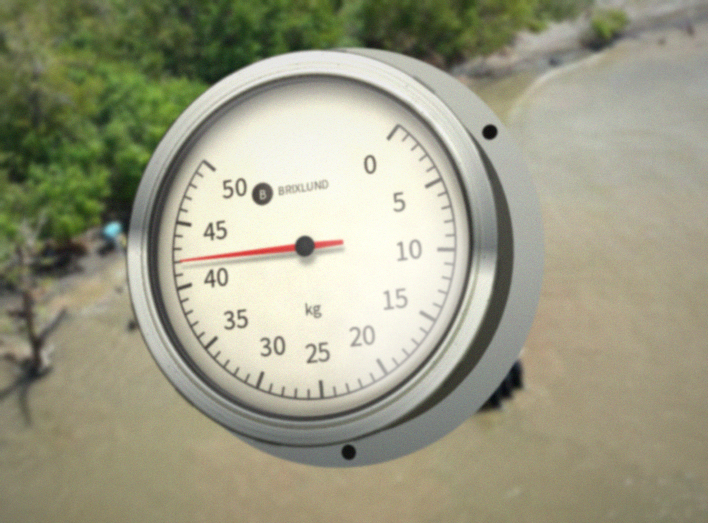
42 kg
